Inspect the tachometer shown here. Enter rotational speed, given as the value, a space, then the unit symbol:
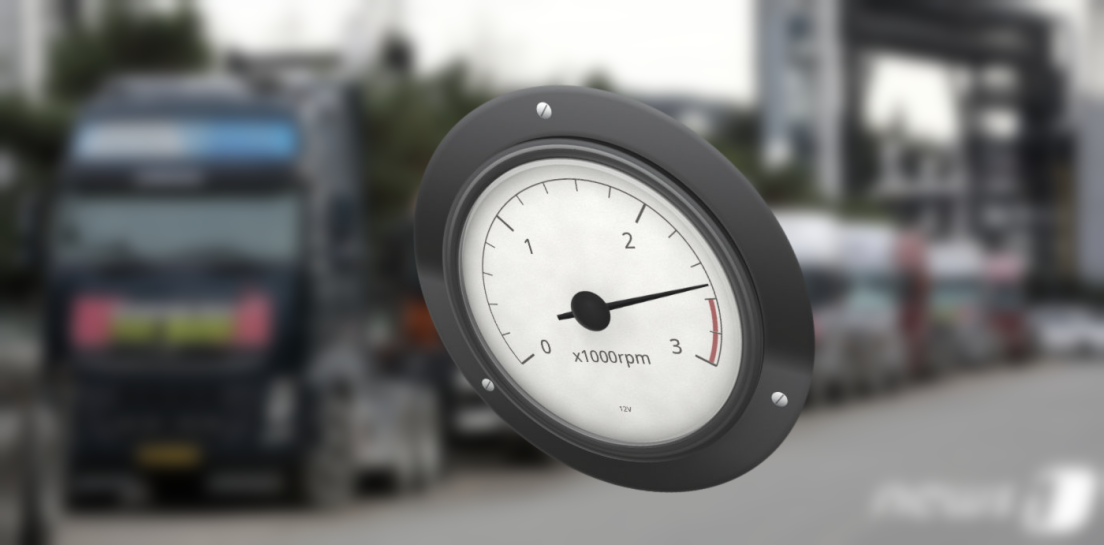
2500 rpm
